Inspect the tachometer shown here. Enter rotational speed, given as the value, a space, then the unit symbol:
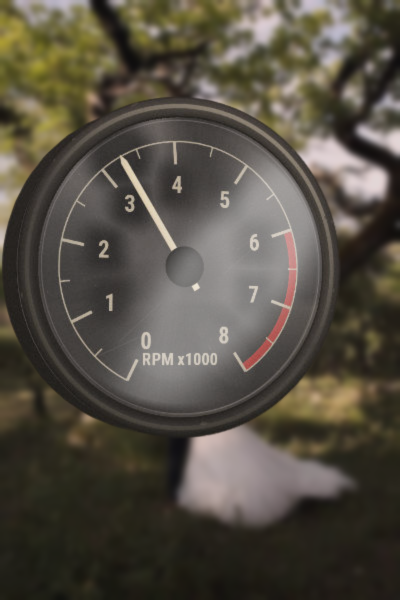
3250 rpm
